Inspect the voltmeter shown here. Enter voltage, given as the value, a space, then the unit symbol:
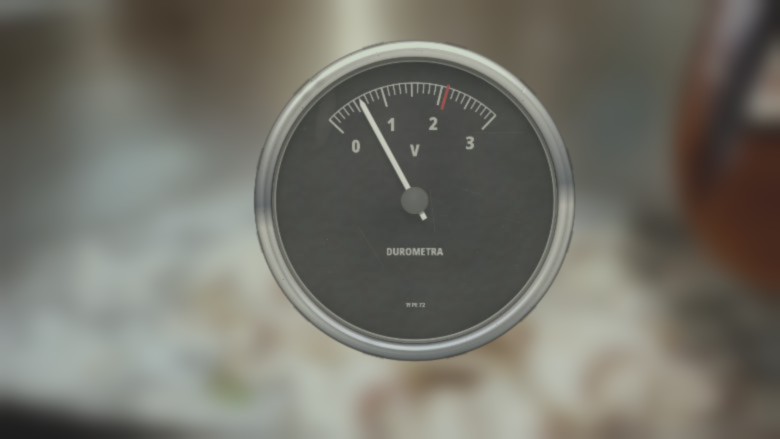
0.6 V
